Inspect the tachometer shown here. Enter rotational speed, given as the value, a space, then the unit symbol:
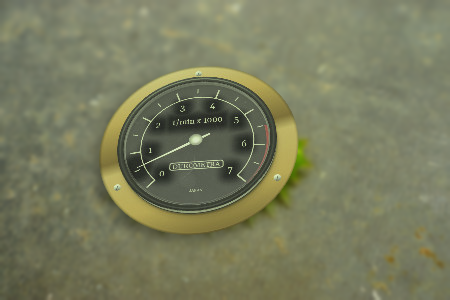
500 rpm
